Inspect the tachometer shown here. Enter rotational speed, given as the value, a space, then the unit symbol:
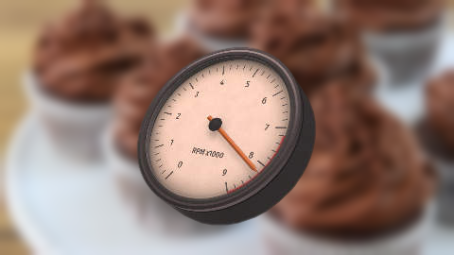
8200 rpm
